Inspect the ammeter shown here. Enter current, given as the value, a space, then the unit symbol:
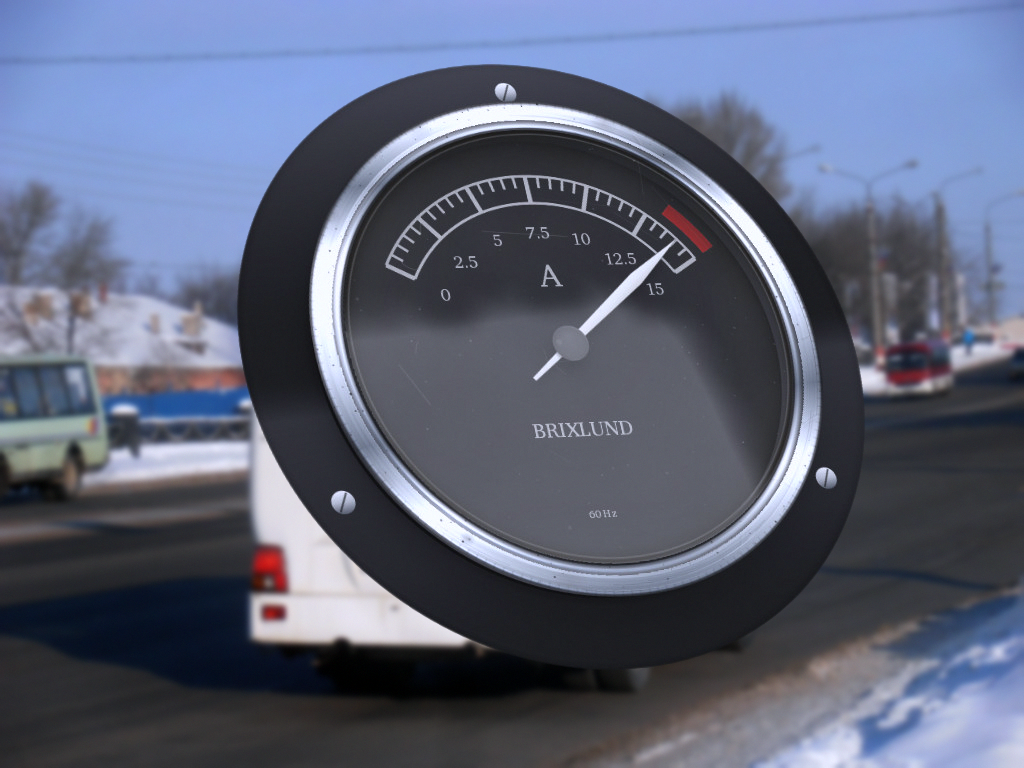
14 A
